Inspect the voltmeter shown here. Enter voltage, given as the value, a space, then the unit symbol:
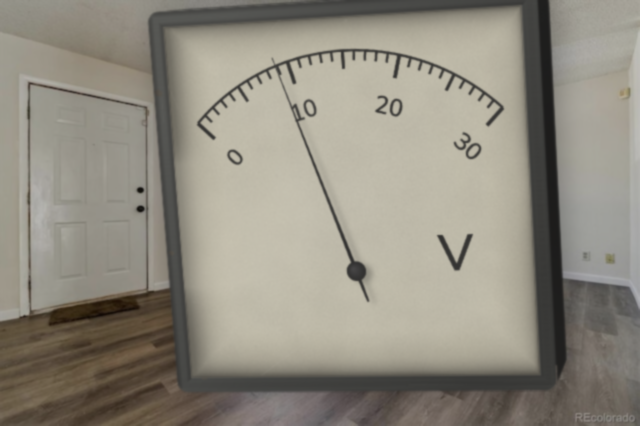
9 V
